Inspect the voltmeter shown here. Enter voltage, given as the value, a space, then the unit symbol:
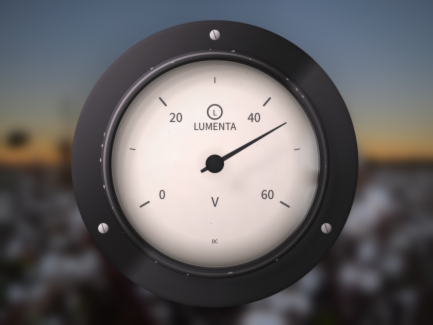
45 V
